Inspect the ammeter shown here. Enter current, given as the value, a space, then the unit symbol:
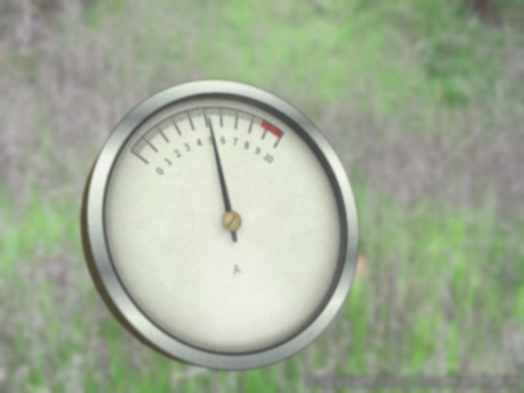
5 A
